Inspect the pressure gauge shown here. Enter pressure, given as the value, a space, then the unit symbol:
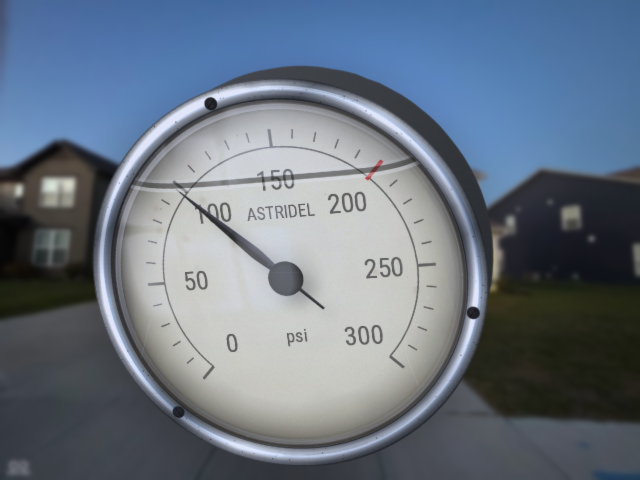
100 psi
